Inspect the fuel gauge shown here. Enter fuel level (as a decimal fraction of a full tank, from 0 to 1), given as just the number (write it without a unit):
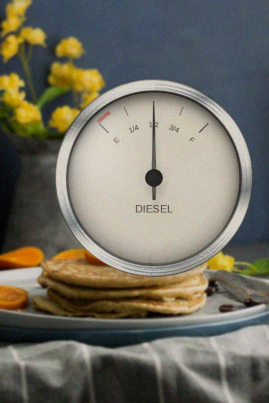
0.5
